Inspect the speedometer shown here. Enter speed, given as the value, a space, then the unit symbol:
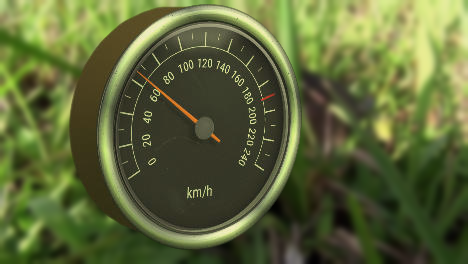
65 km/h
